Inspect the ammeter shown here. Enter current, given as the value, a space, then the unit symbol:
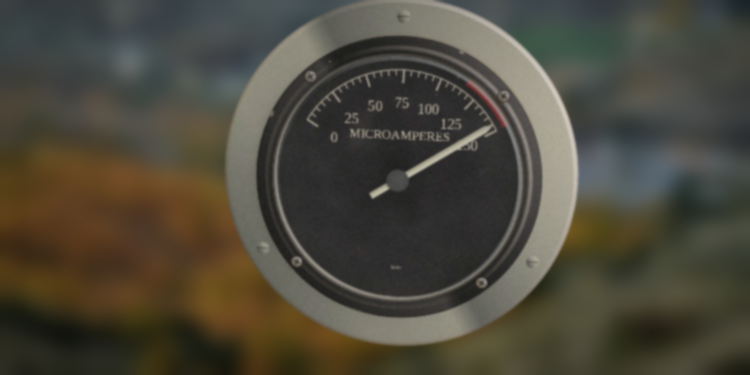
145 µA
